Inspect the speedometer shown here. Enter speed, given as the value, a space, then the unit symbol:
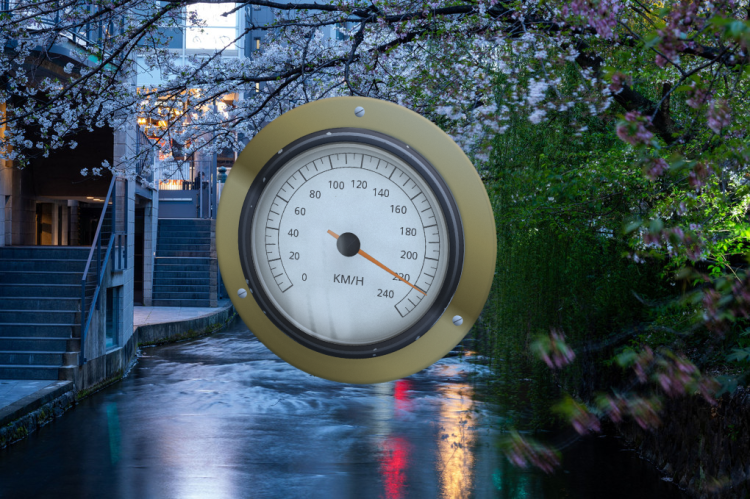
220 km/h
